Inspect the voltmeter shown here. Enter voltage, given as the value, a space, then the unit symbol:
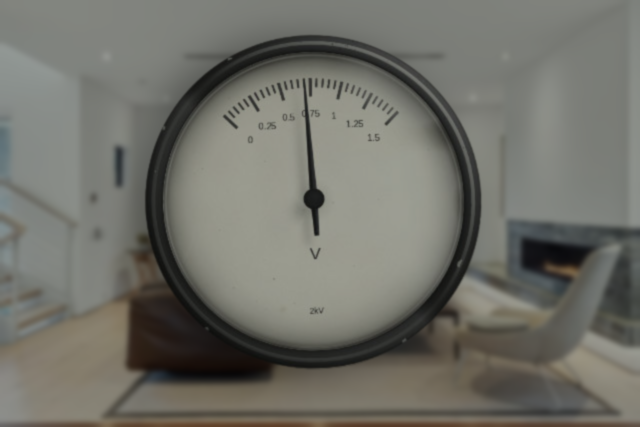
0.7 V
